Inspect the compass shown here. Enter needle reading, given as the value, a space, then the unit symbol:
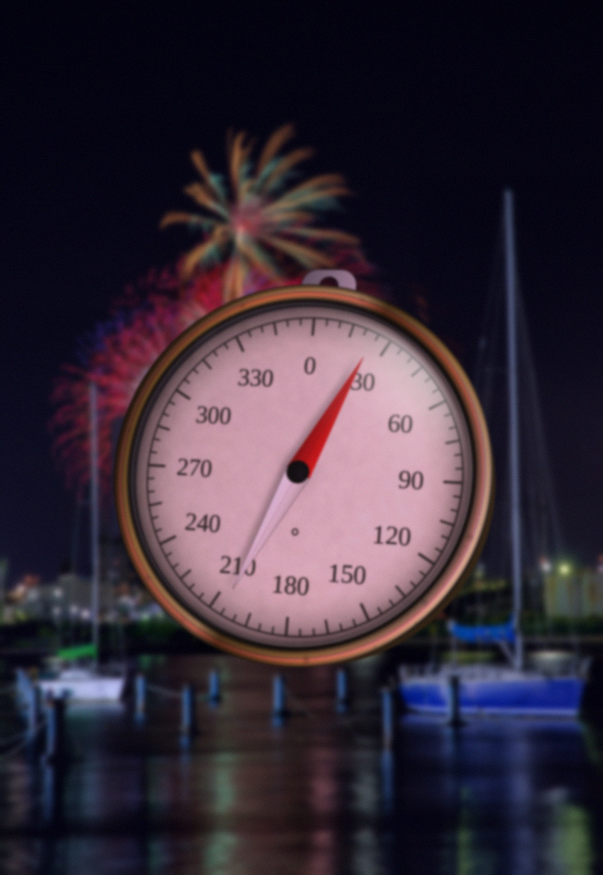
25 °
